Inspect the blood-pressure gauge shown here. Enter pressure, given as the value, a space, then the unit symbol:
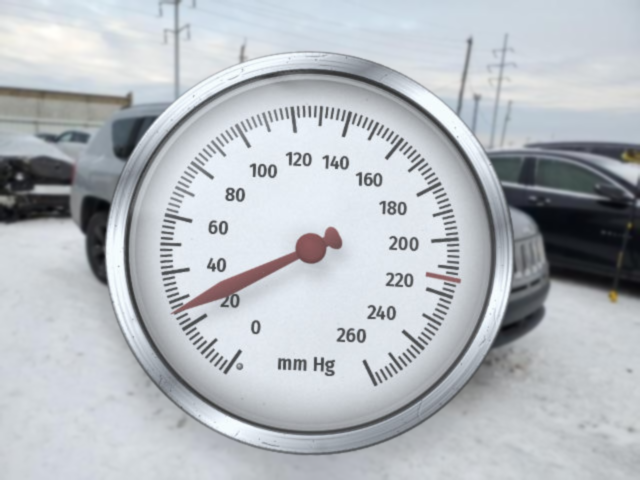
26 mmHg
